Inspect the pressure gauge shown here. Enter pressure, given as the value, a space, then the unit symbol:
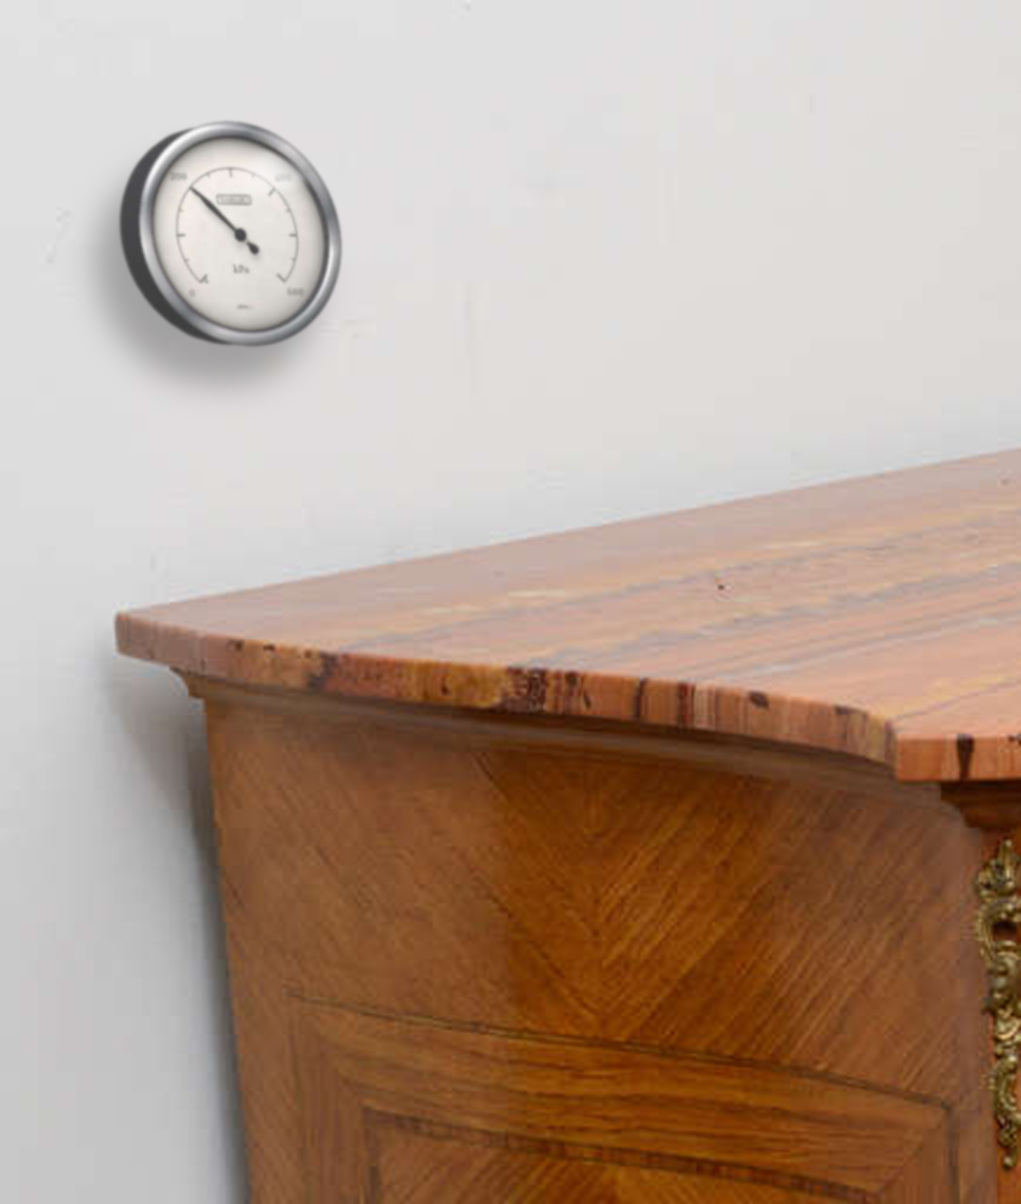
200 kPa
